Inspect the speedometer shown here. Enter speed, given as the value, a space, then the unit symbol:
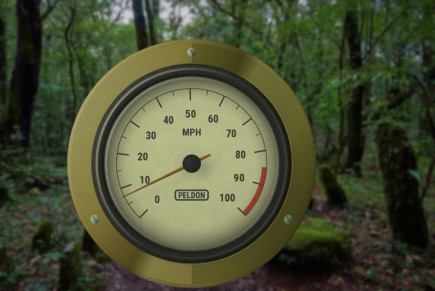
7.5 mph
